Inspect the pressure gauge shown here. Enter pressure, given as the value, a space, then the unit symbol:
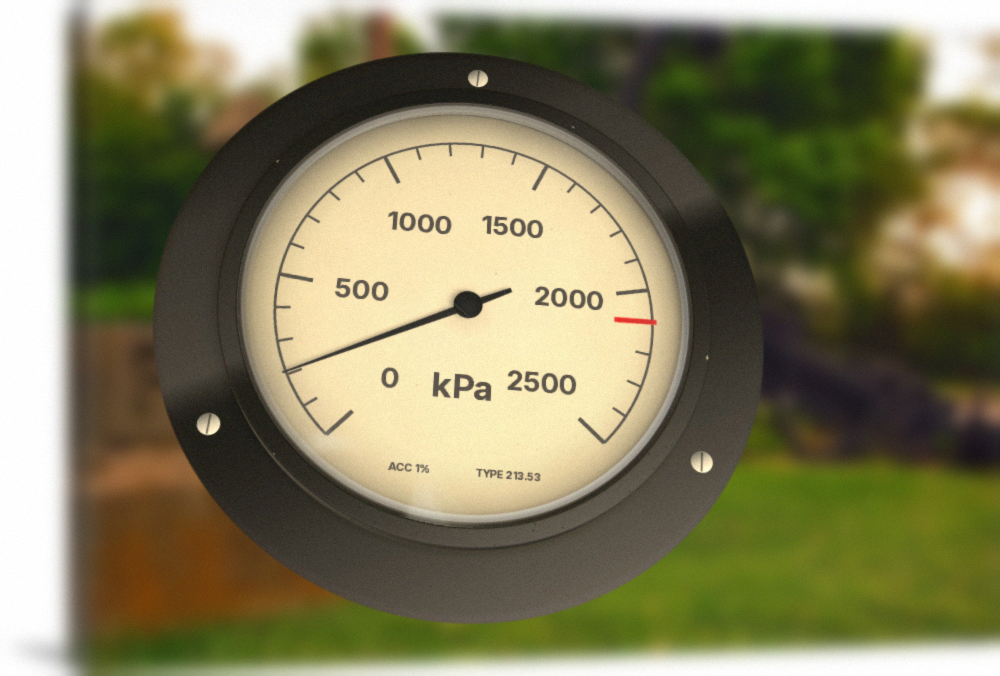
200 kPa
